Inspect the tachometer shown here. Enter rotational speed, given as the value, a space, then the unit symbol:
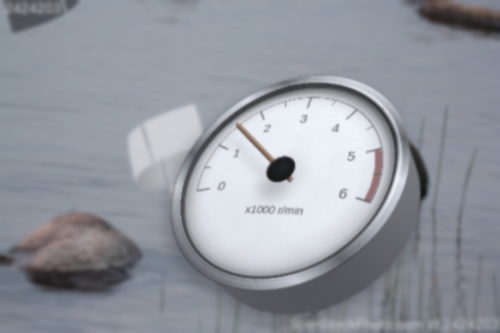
1500 rpm
